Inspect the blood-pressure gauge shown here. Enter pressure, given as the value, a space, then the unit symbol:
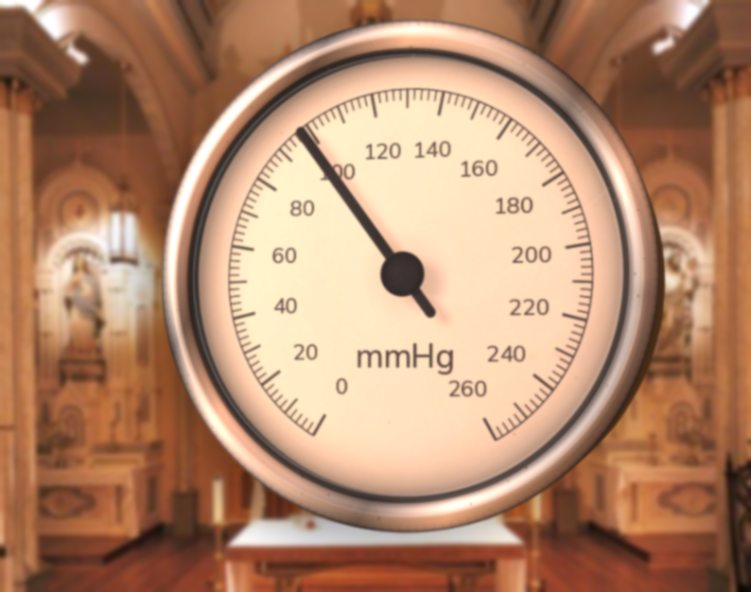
98 mmHg
